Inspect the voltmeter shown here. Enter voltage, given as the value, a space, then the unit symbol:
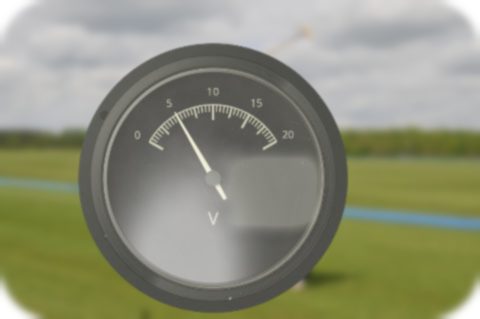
5 V
